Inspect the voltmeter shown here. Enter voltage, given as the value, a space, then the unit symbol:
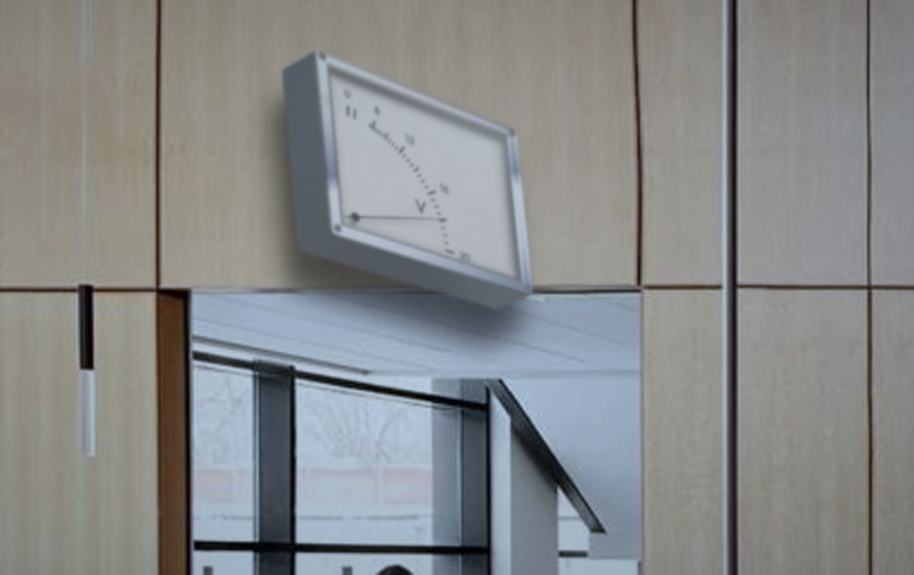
18 V
